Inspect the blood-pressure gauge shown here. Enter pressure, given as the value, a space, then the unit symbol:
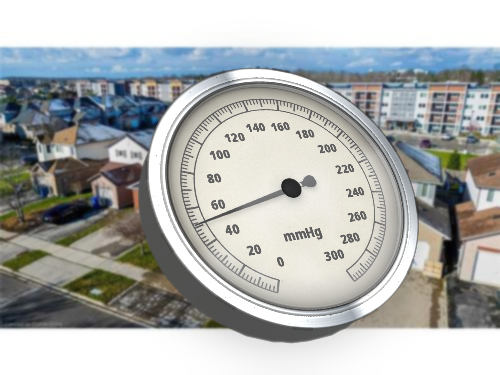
50 mmHg
